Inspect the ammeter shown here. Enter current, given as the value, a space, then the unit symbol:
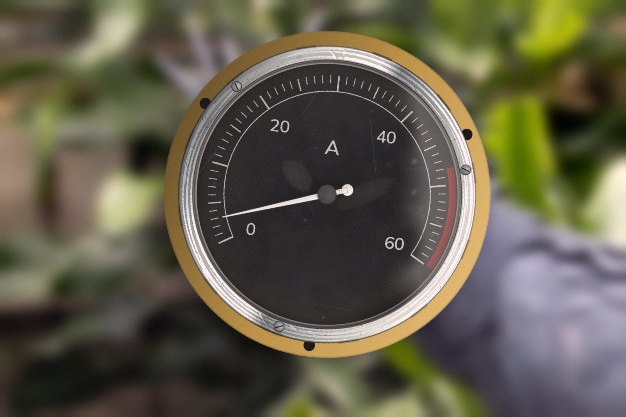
3 A
